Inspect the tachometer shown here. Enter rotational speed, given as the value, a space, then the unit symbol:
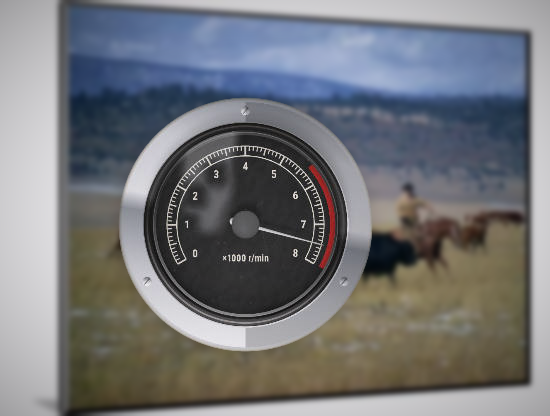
7500 rpm
